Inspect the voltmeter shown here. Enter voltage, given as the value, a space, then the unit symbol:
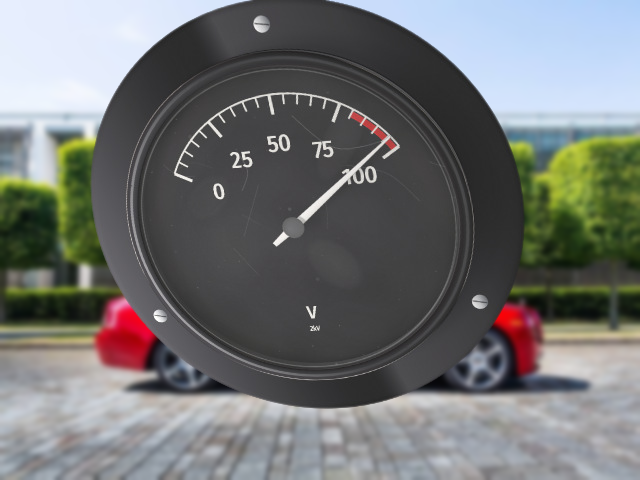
95 V
